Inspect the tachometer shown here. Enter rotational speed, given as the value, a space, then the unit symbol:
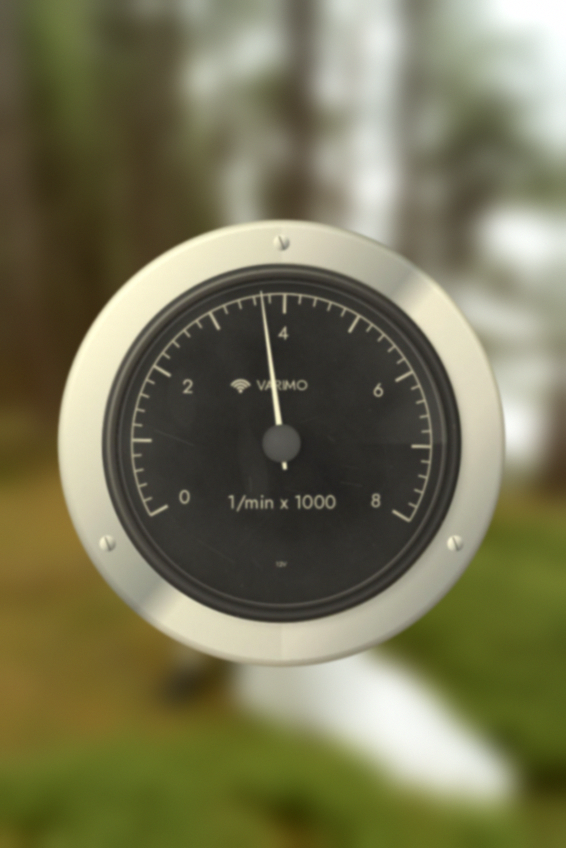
3700 rpm
